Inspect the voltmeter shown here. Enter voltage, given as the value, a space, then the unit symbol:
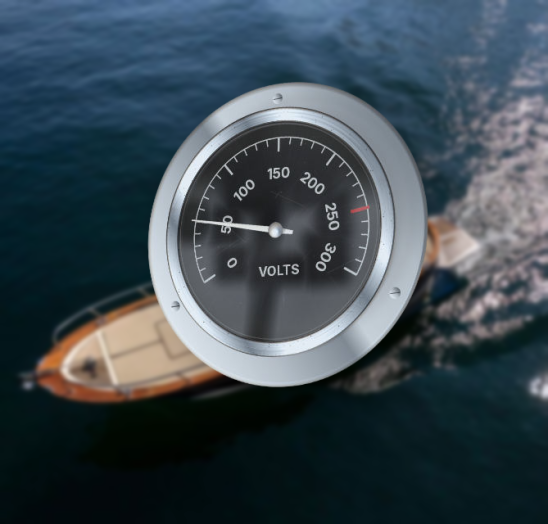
50 V
